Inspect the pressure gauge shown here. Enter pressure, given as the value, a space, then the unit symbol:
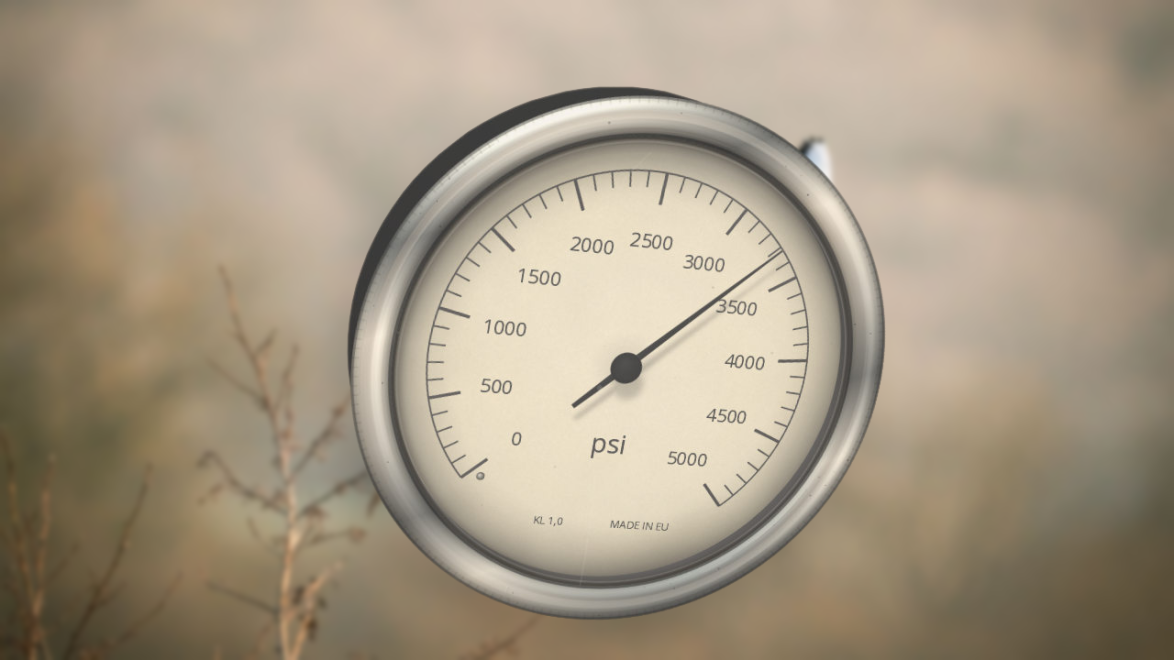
3300 psi
